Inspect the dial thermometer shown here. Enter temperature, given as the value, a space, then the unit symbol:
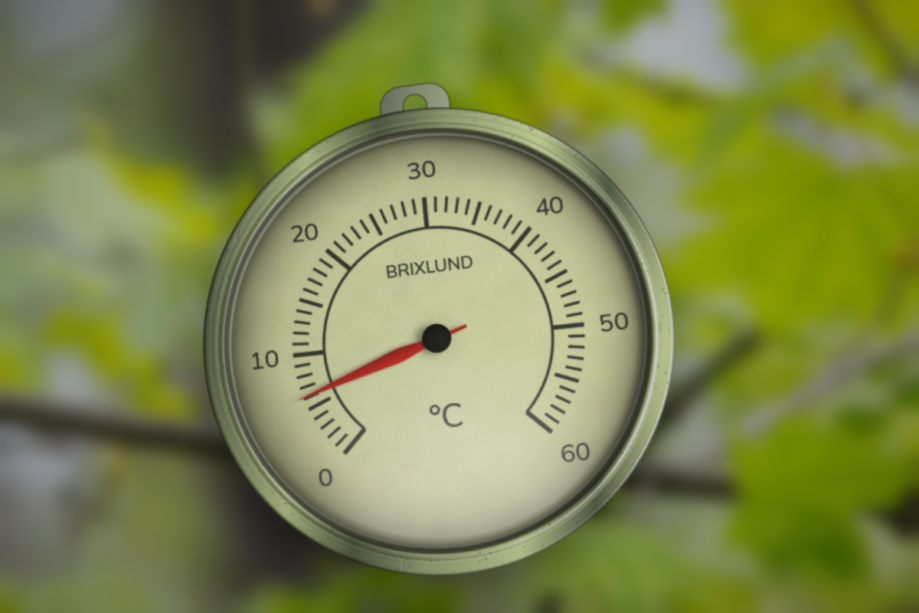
6 °C
